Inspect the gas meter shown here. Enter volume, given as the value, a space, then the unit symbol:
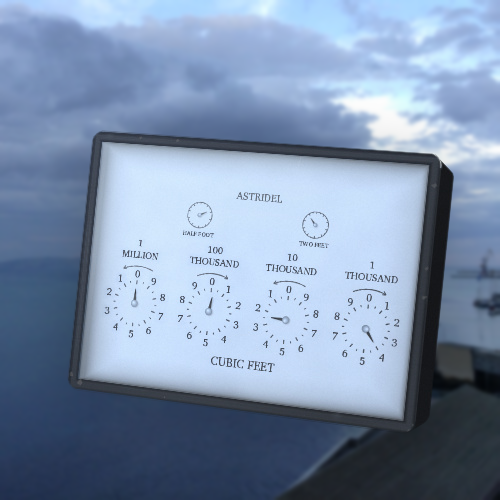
2400 ft³
